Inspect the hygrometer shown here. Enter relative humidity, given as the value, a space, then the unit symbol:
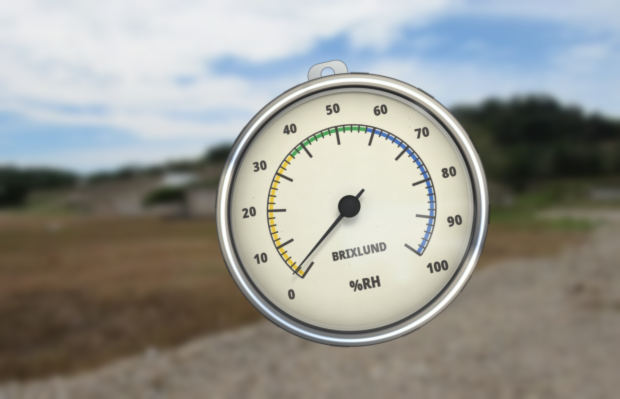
2 %
